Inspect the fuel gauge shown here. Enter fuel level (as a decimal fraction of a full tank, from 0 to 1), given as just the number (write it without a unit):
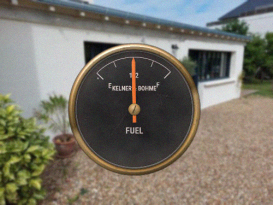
0.5
